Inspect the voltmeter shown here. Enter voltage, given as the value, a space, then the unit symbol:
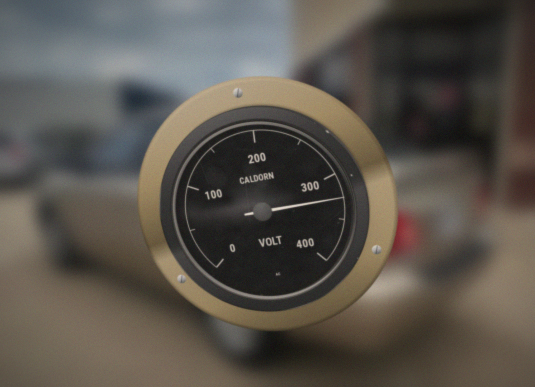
325 V
